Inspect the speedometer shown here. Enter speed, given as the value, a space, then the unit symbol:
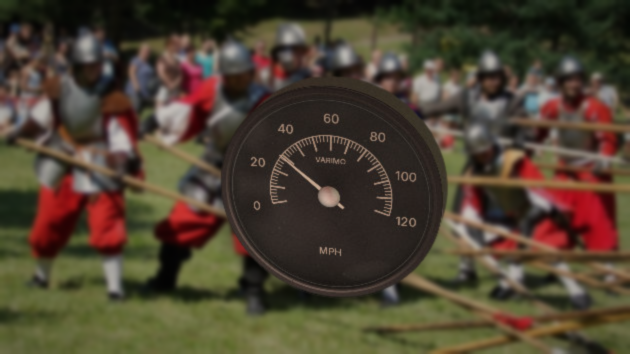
30 mph
